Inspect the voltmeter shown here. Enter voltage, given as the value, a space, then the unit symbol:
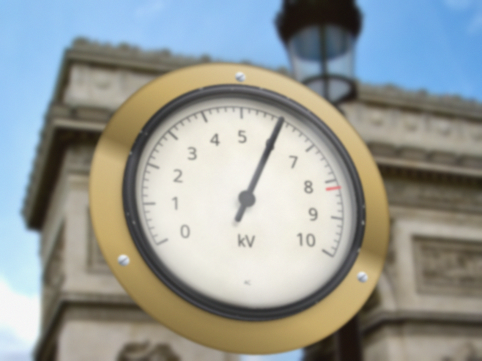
6 kV
